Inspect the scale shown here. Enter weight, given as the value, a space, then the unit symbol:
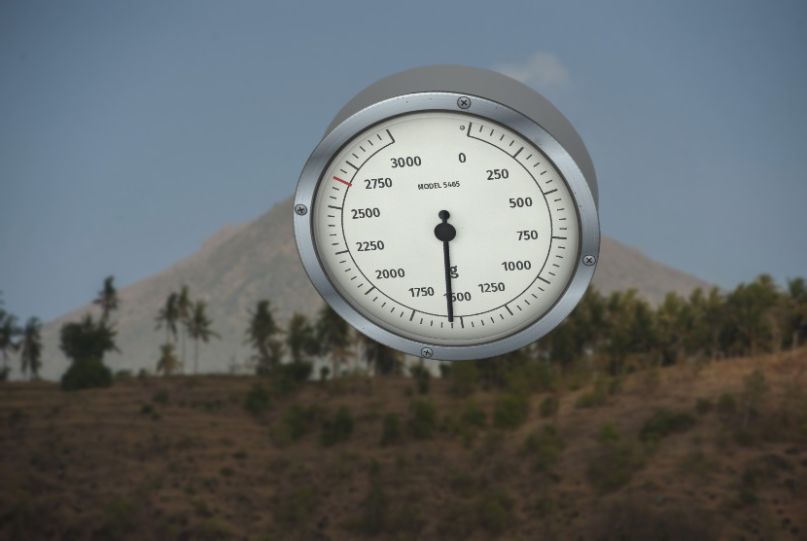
1550 g
